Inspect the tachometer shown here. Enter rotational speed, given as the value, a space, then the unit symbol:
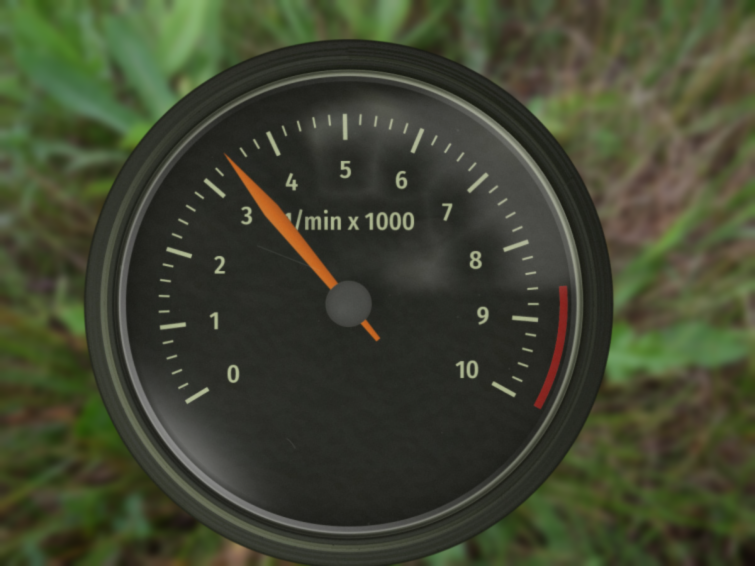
3400 rpm
